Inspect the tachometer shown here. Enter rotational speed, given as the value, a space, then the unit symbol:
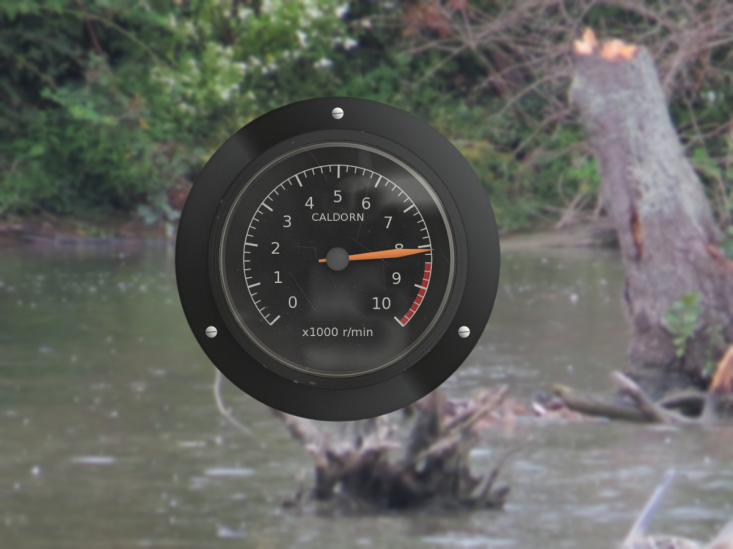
8100 rpm
